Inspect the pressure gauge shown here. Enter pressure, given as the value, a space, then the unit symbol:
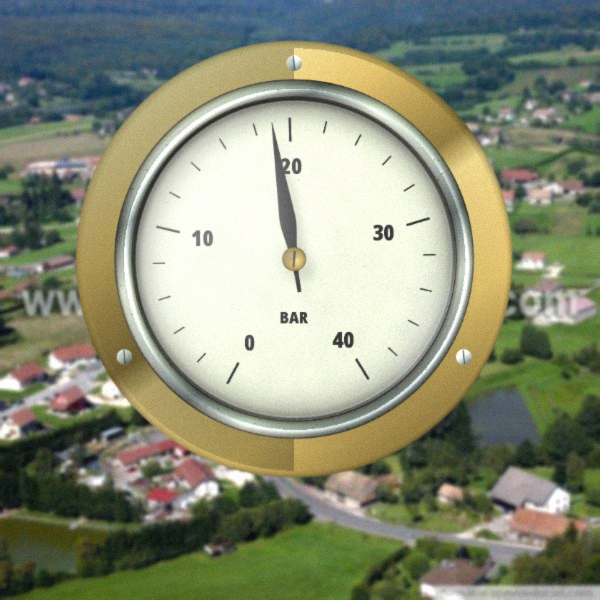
19 bar
